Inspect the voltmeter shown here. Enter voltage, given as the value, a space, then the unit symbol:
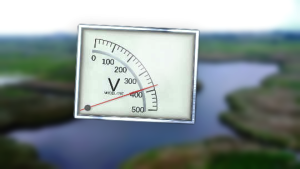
380 V
